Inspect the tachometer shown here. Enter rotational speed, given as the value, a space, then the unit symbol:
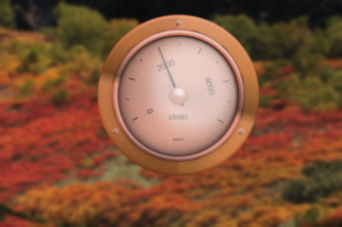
2000 rpm
